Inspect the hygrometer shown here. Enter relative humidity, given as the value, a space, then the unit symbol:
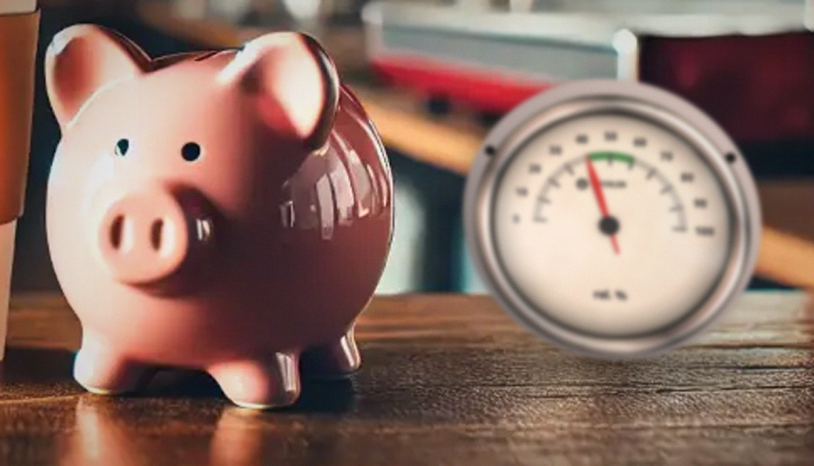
40 %
